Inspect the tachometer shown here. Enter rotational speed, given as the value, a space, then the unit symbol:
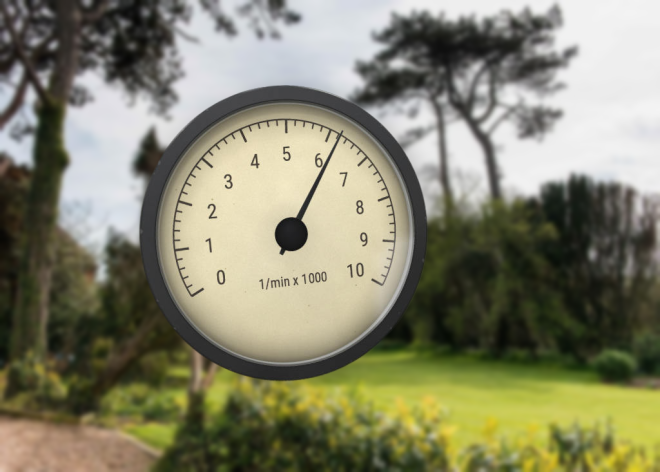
6200 rpm
